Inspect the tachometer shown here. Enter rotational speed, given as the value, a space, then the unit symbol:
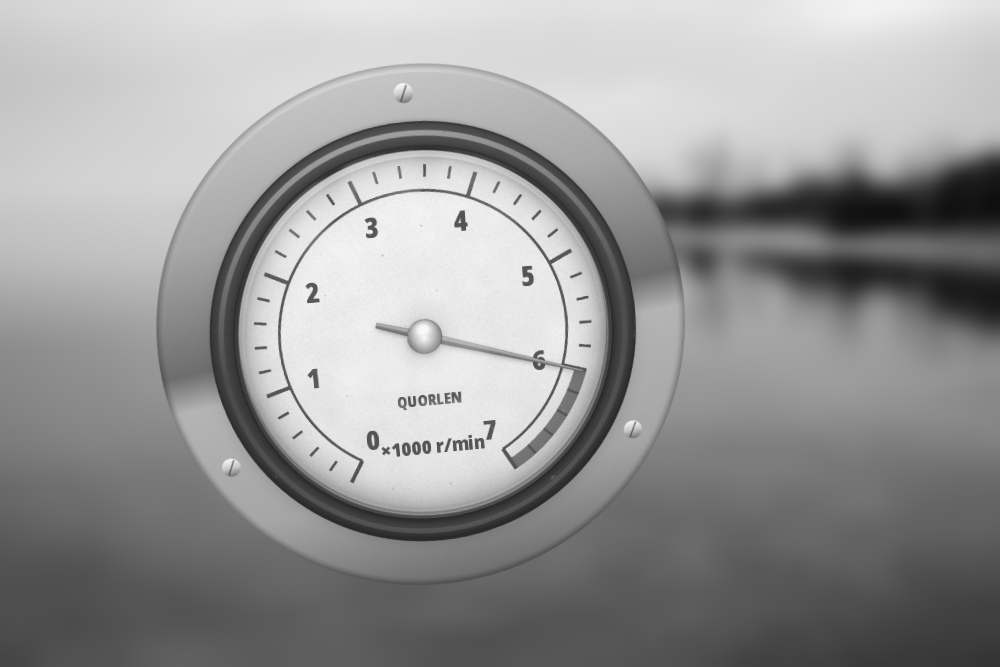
6000 rpm
